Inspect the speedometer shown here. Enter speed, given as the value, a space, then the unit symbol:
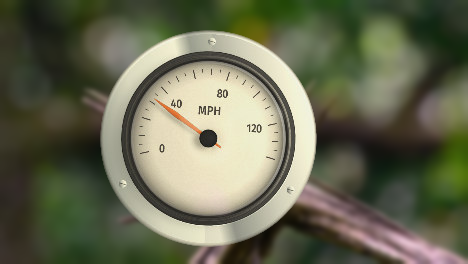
32.5 mph
